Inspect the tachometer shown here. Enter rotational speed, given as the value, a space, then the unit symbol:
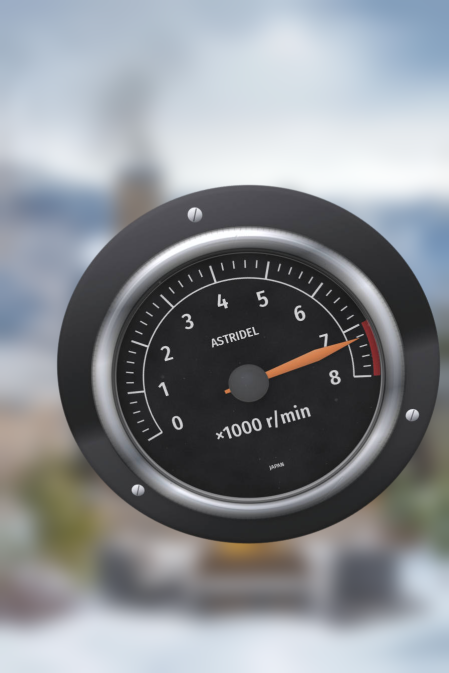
7200 rpm
